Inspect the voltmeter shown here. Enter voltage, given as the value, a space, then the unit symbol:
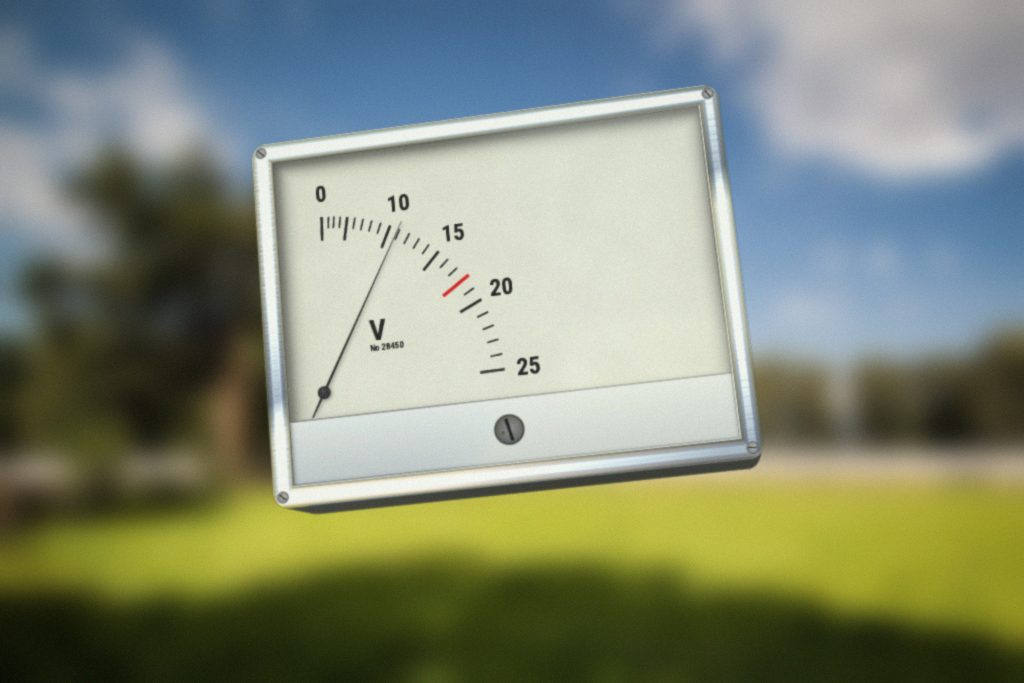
11 V
